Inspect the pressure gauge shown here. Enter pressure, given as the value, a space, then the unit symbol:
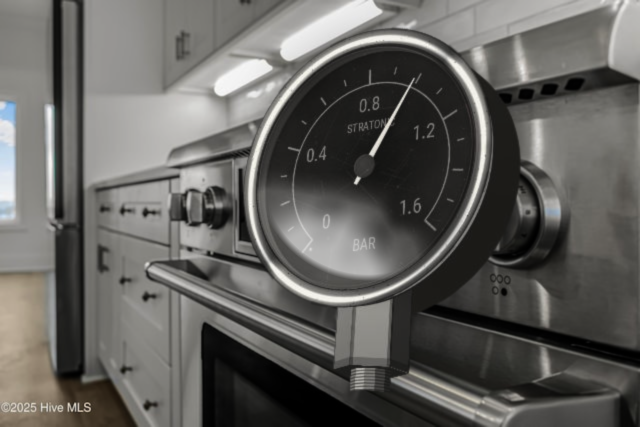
1 bar
